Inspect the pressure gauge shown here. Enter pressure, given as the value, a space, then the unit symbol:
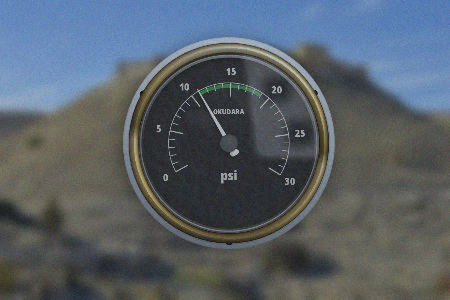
11 psi
